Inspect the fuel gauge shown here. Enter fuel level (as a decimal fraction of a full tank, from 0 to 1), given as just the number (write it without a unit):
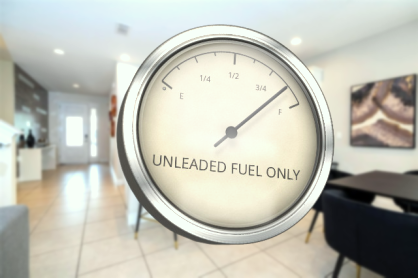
0.875
